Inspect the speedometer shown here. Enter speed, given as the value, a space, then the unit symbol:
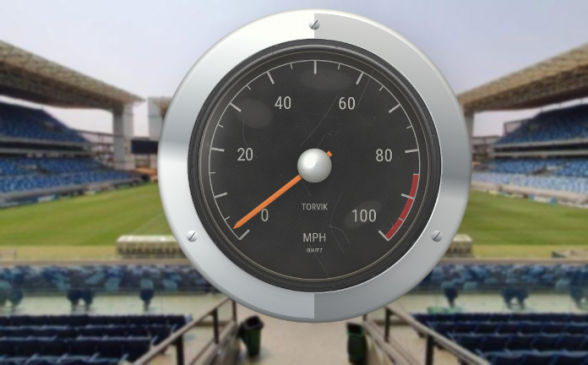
2.5 mph
